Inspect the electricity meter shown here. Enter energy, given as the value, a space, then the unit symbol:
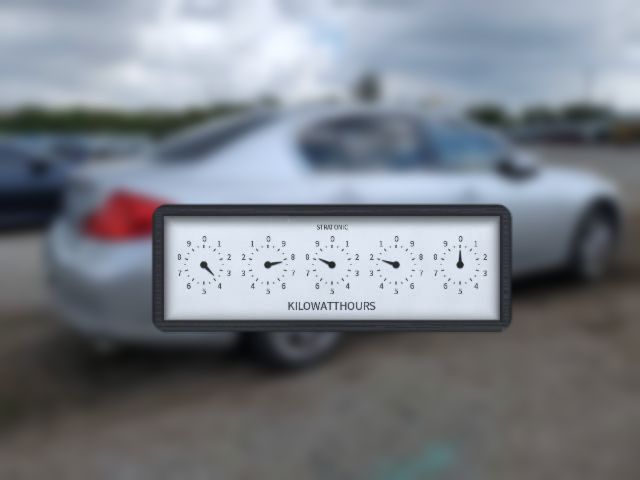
37820 kWh
